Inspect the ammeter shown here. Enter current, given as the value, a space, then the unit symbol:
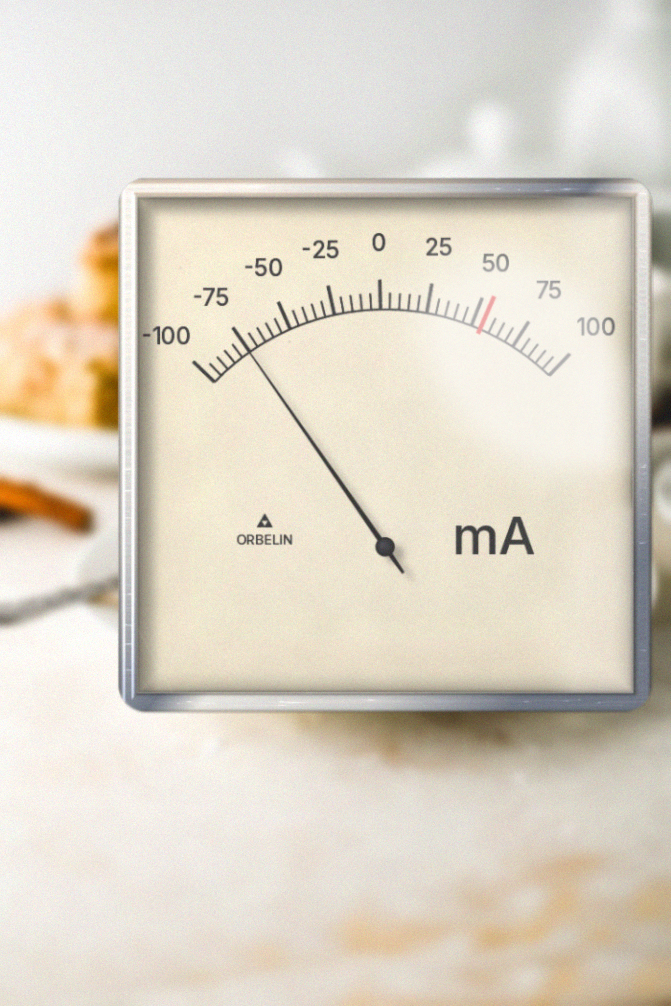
-75 mA
